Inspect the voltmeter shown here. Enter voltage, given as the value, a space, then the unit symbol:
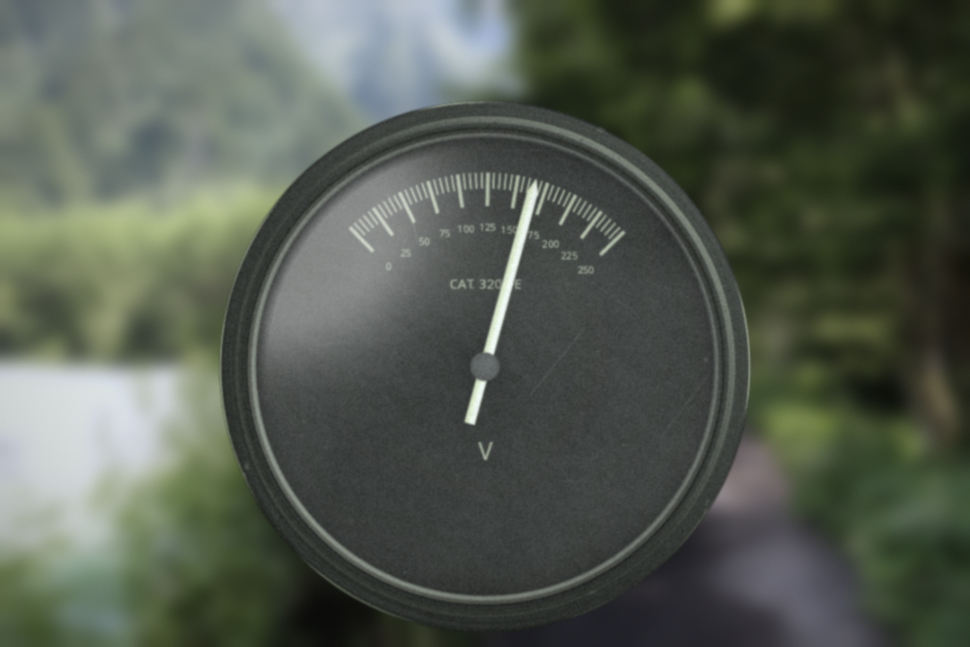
165 V
